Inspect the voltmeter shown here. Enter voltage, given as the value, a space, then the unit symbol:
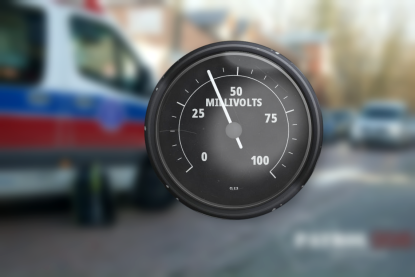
40 mV
